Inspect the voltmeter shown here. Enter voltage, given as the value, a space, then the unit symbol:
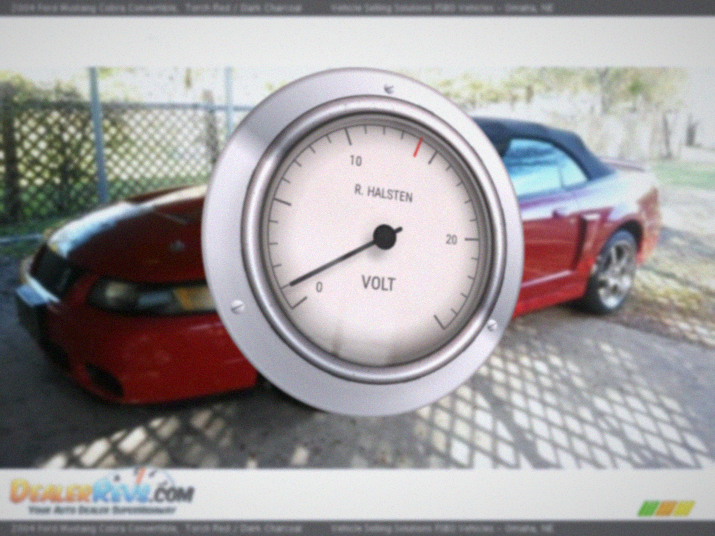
1 V
